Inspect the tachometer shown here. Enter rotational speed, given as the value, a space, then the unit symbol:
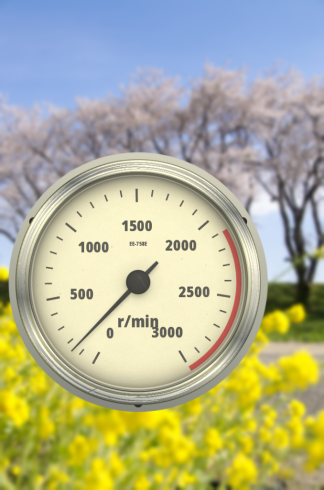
150 rpm
